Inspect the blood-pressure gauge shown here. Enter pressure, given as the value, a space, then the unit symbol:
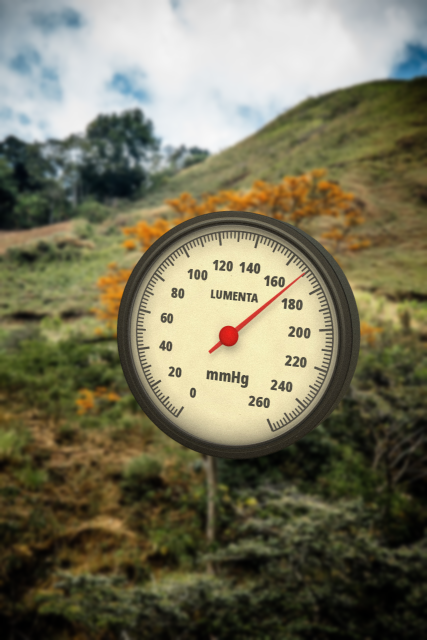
170 mmHg
